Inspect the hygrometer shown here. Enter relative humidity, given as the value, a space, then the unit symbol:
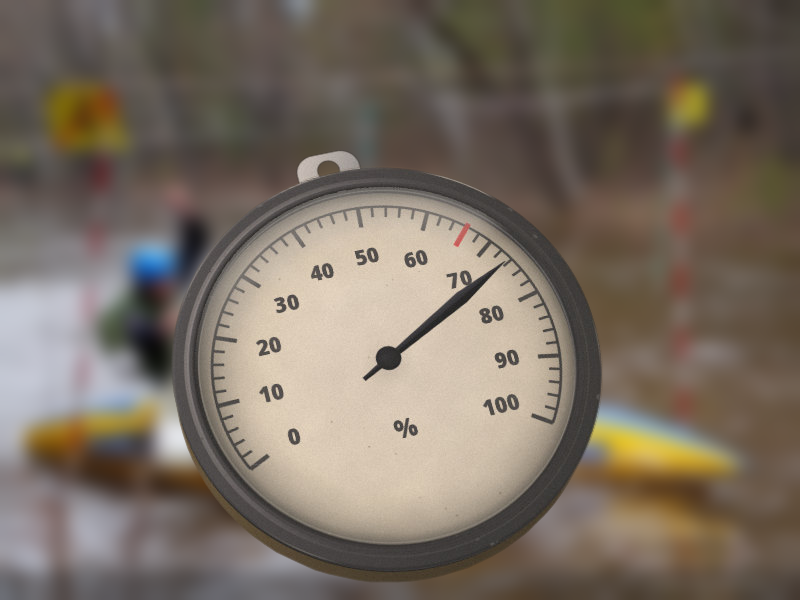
74 %
